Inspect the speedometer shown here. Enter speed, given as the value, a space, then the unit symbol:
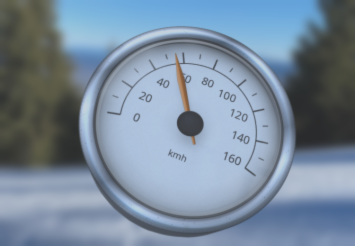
55 km/h
